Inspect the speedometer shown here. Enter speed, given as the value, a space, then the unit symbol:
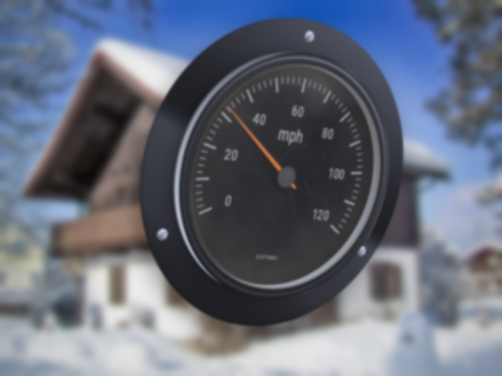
32 mph
